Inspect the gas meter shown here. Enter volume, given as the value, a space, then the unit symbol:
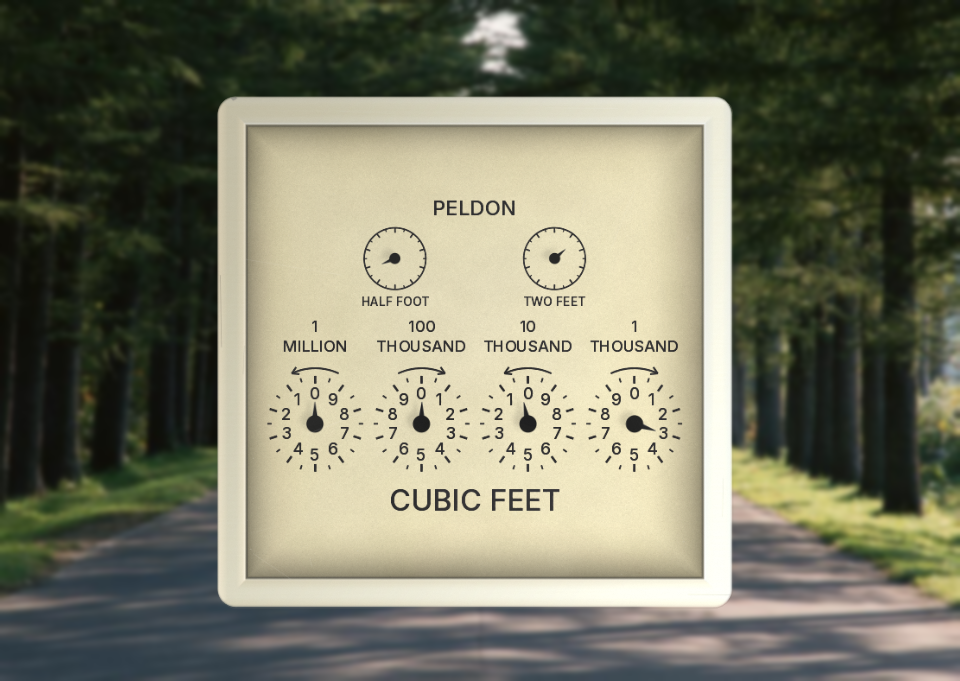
300 ft³
